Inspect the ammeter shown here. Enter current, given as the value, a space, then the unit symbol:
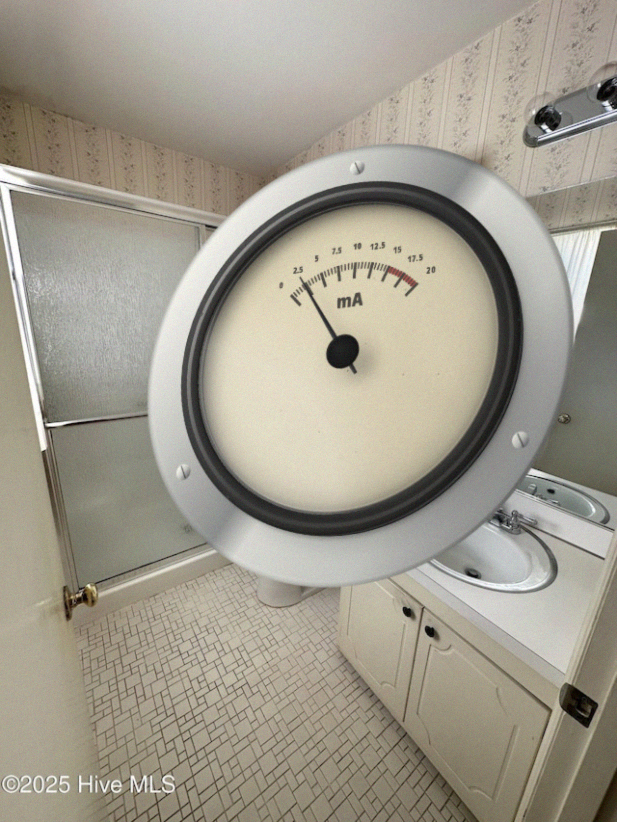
2.5 mA
